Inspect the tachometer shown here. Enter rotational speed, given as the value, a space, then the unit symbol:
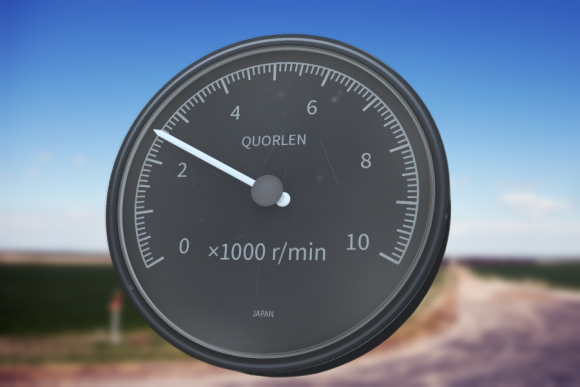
2500 rpm
